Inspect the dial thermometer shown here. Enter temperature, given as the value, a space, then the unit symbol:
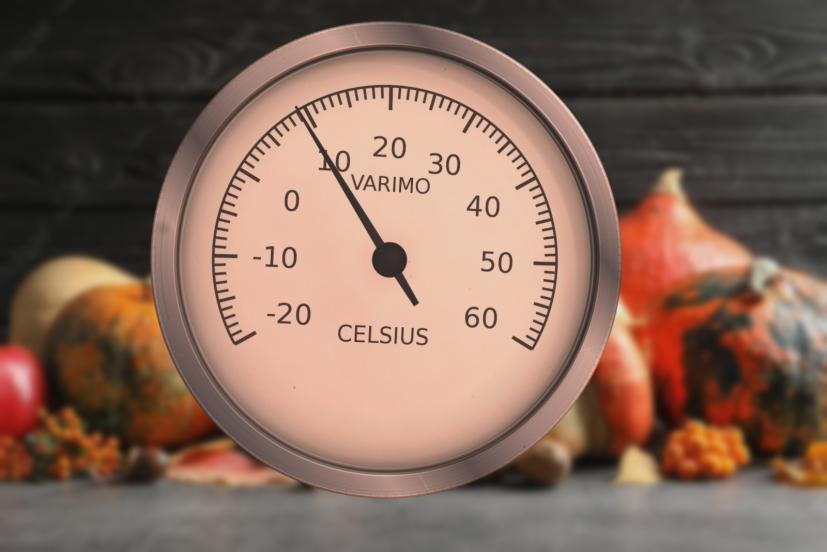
9 °C
